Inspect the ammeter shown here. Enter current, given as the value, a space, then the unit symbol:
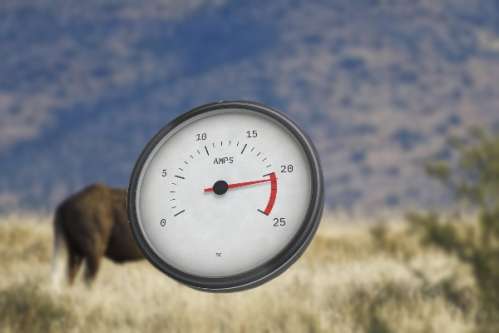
21 A
